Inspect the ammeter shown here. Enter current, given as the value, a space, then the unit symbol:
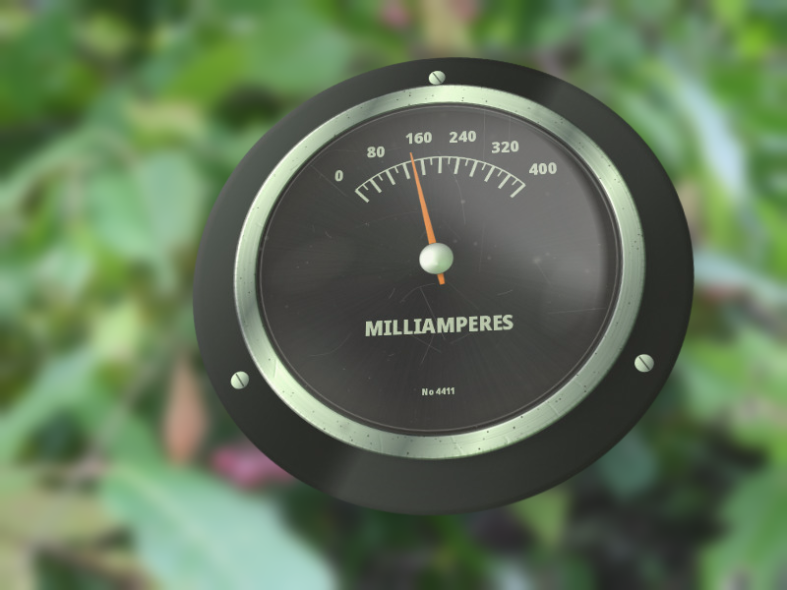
140 mA
